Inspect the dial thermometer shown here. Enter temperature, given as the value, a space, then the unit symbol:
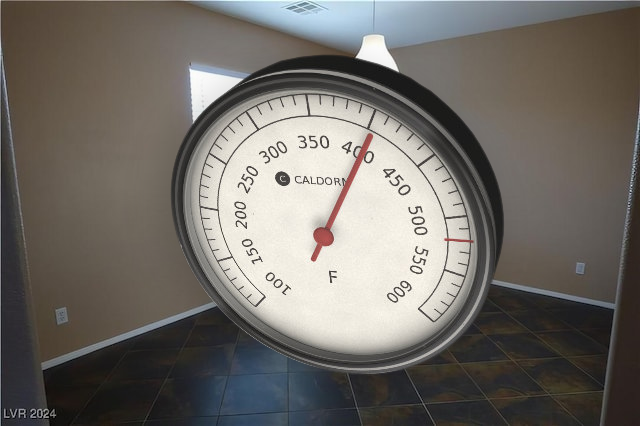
405 °F
